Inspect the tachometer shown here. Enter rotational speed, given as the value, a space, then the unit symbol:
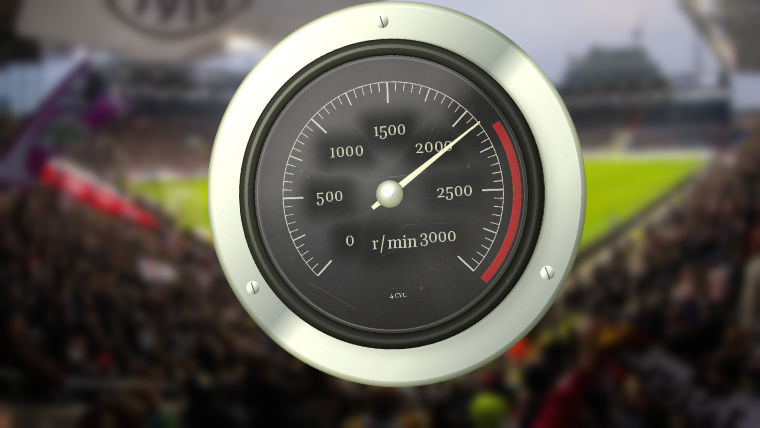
2100 rpm
